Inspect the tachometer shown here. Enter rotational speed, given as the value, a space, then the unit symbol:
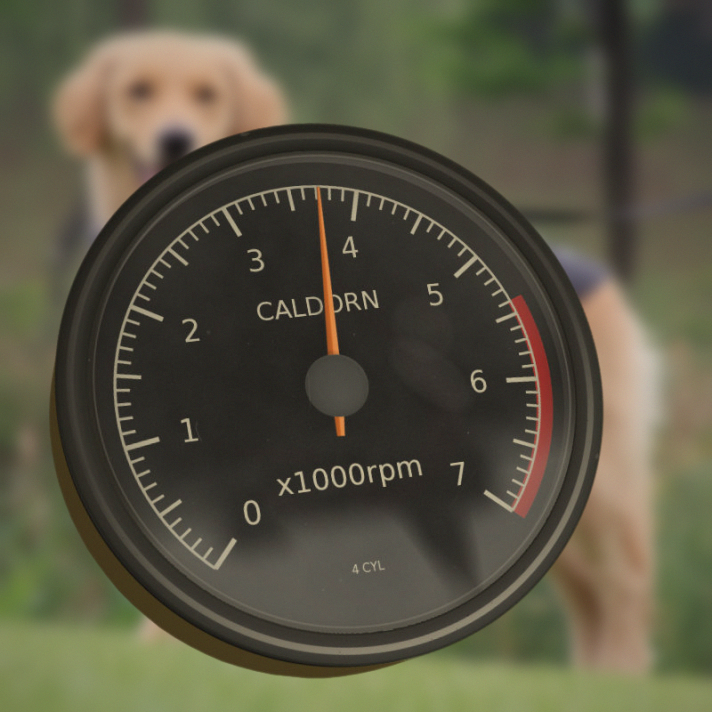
3700 rpm
